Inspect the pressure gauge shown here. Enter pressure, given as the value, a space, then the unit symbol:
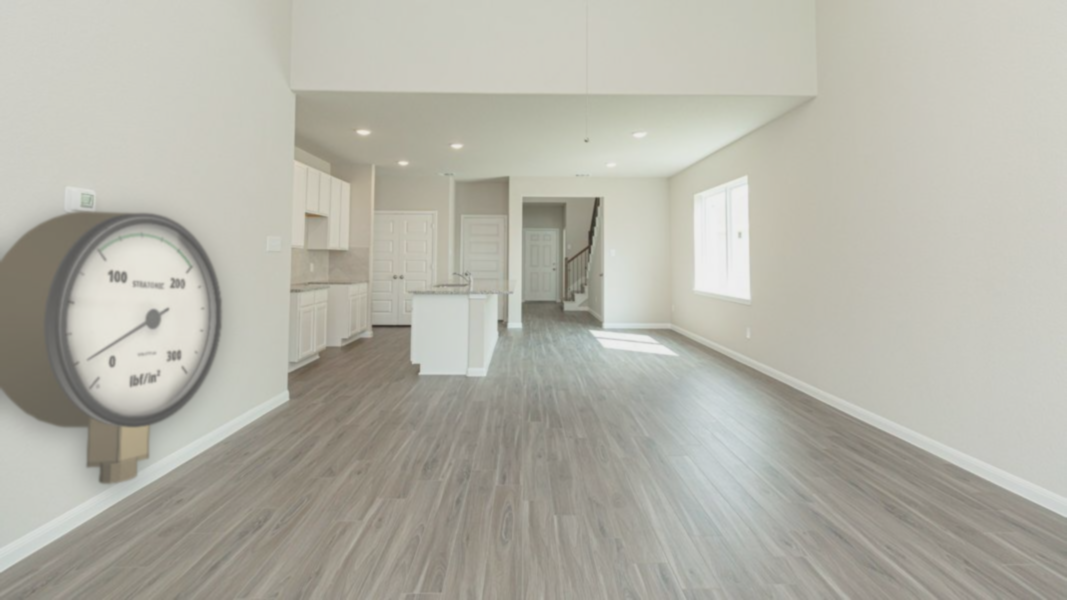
20 psi
